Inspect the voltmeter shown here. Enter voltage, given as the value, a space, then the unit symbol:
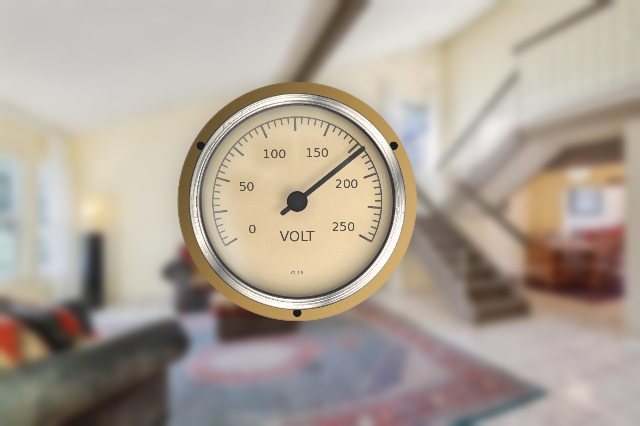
180 V
